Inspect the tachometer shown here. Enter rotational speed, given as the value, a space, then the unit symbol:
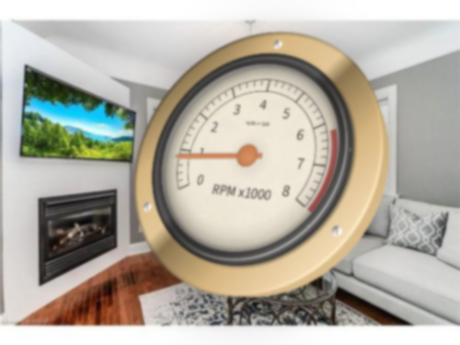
800 rpm
